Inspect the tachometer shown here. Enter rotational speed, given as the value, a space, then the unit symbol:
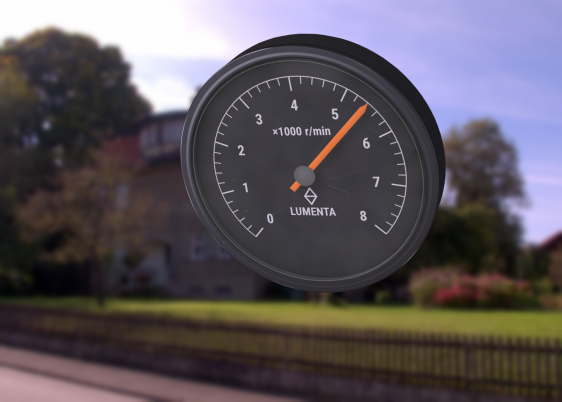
5400 rpm
